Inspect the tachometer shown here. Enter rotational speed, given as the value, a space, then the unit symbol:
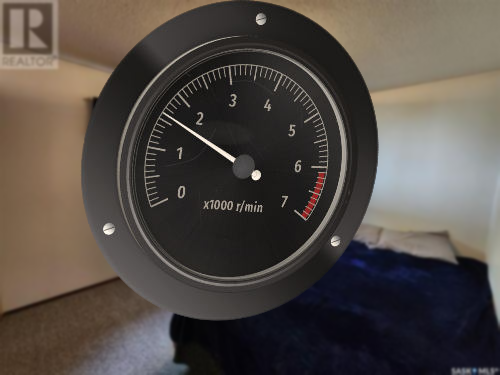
1600 rpm
